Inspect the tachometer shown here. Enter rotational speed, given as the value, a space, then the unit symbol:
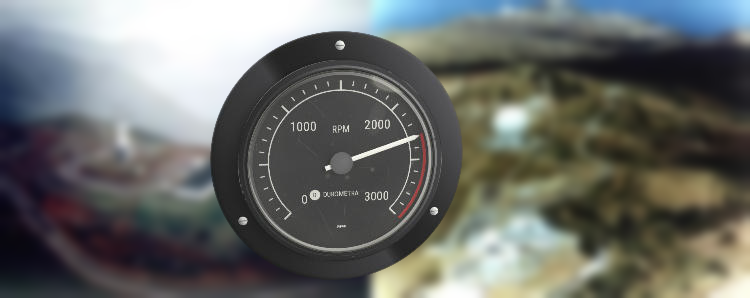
2300 rpm
